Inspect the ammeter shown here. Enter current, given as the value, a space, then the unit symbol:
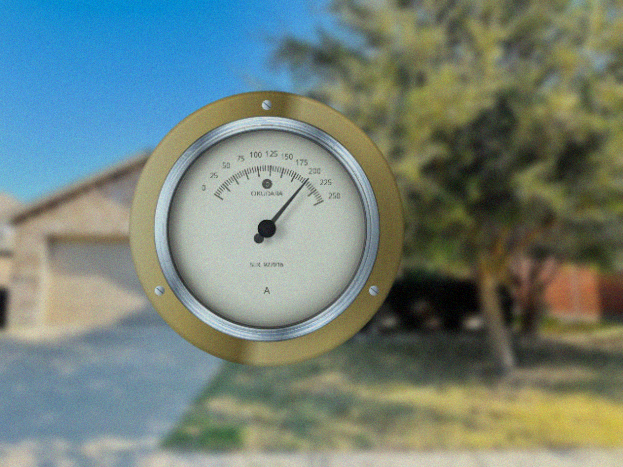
200 A
